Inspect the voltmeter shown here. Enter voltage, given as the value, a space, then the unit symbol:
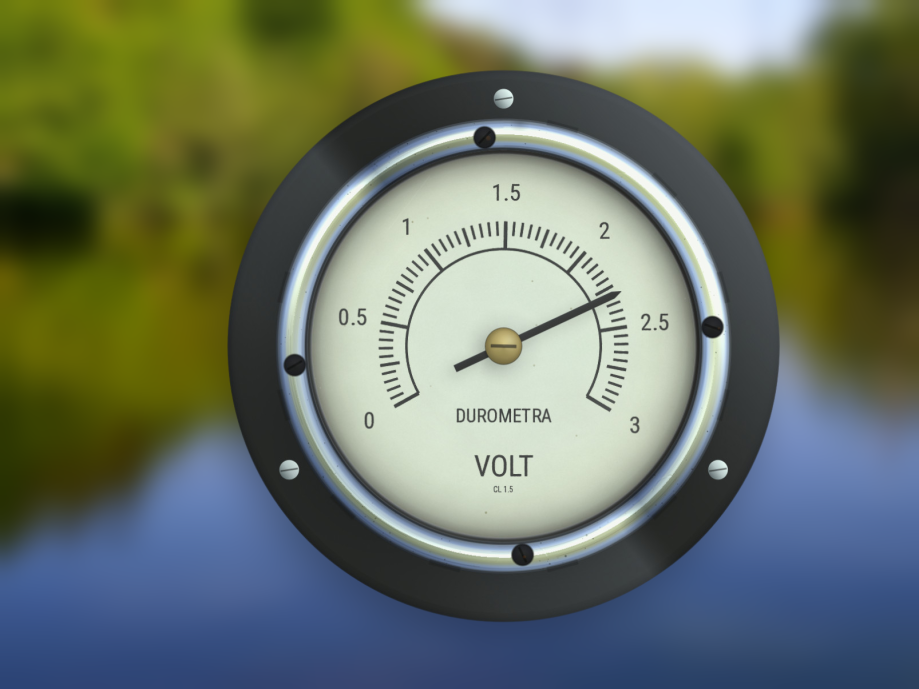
2.3 V
